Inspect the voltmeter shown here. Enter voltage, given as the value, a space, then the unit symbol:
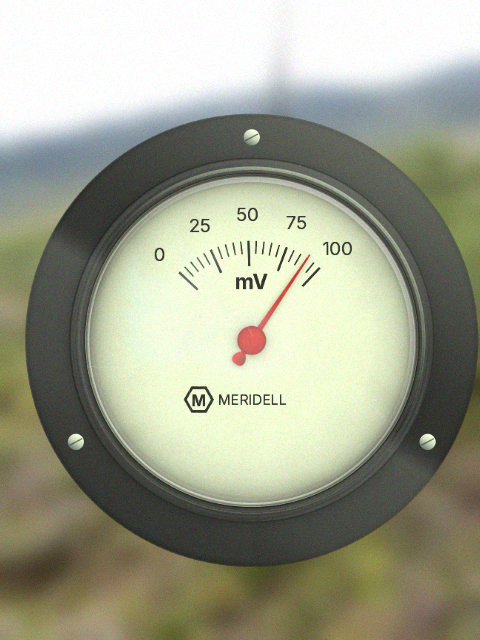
90 mV
